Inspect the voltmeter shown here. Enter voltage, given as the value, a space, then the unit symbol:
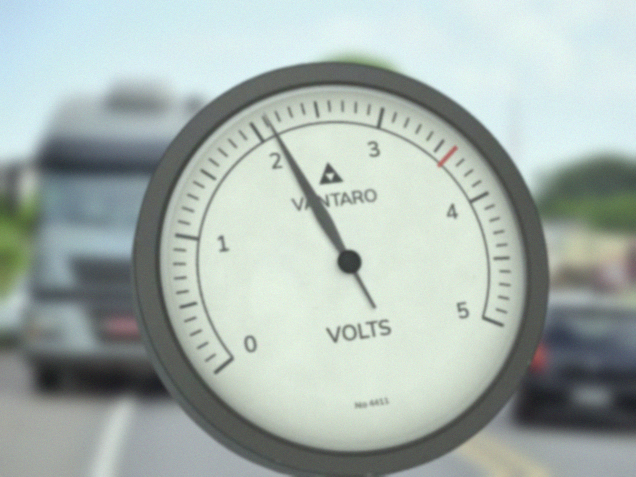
2.1 V
